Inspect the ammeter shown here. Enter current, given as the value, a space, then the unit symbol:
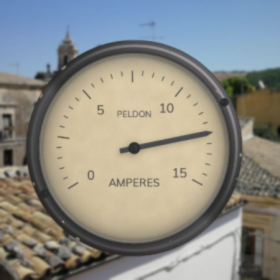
12.5 A
